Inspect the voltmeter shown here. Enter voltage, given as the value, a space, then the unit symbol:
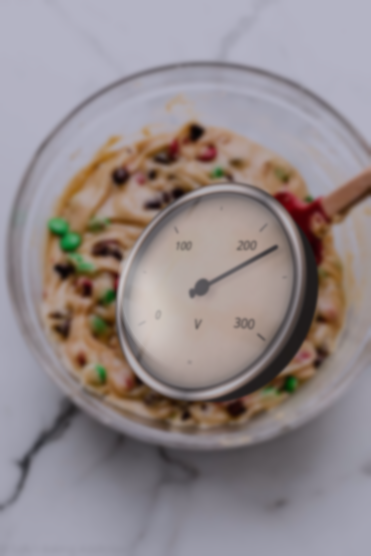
225 V
